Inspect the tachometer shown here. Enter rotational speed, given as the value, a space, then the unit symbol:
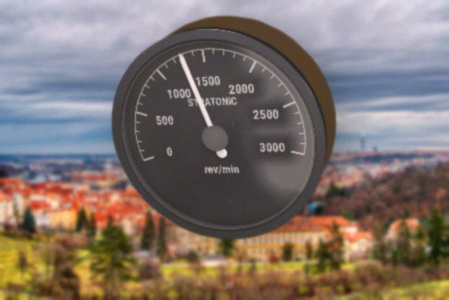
1300 rpm
